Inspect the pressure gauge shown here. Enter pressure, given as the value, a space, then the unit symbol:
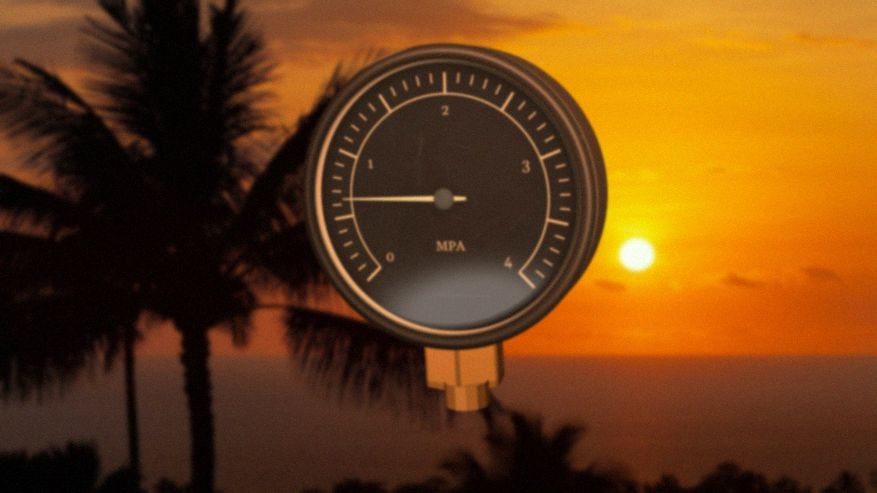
0.65 MPa
